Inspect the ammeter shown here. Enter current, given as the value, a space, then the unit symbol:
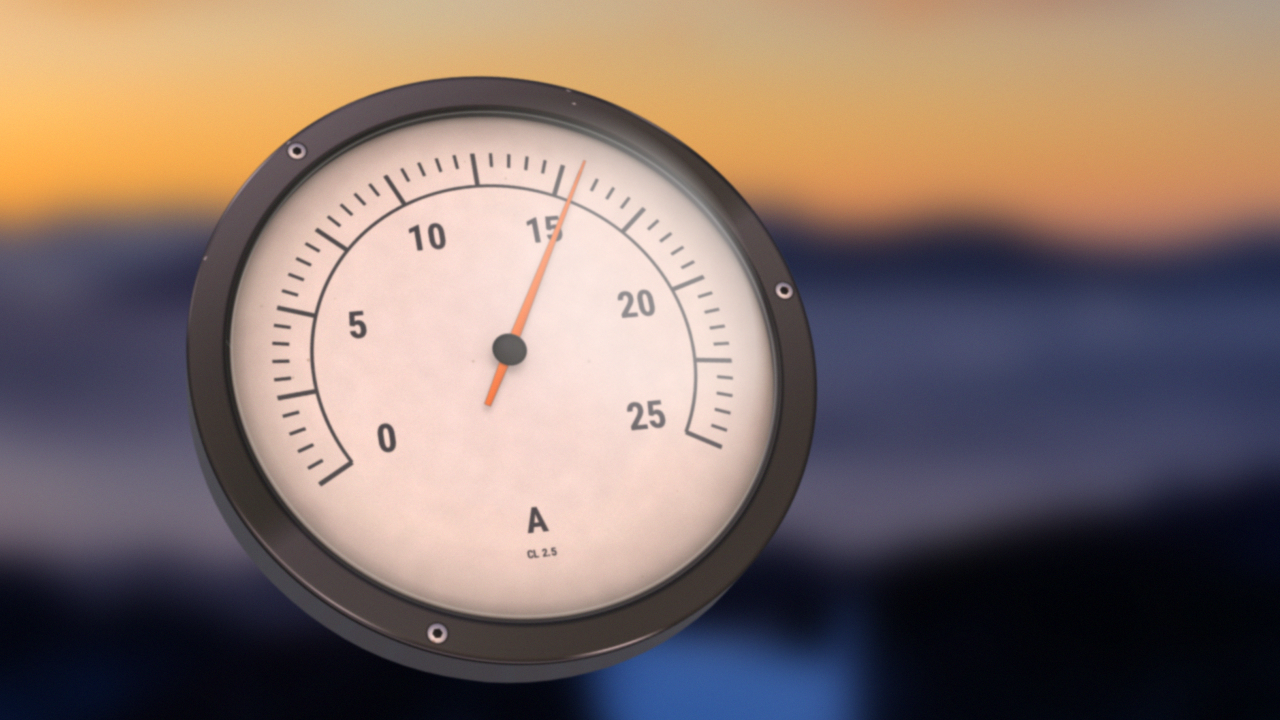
15.5 A
